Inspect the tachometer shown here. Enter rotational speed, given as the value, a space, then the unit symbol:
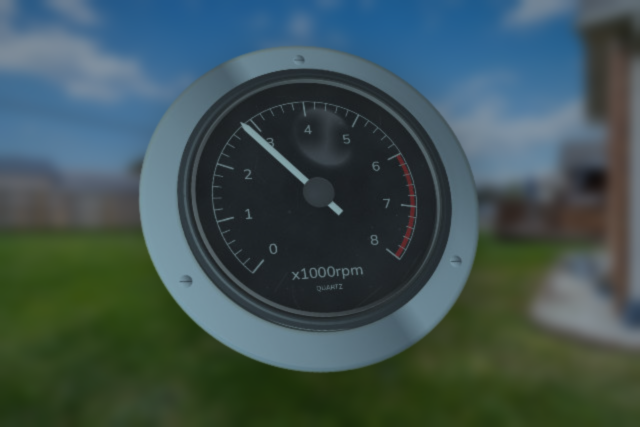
2800 rpm
